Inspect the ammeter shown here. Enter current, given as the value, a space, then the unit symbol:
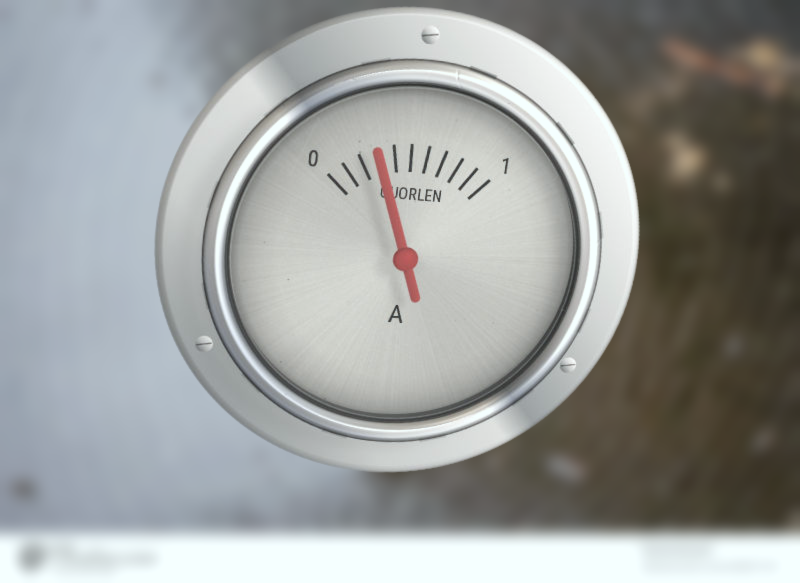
0.3 A
